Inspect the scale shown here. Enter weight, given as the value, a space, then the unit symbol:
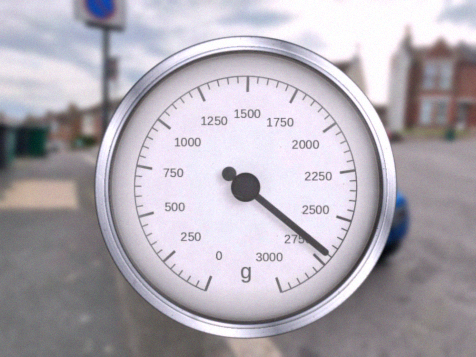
2700 g
